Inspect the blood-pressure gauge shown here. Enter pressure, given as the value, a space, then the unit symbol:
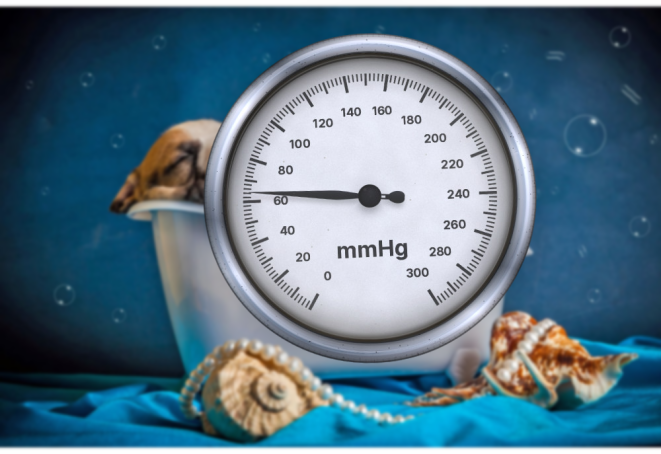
64 mmHg
